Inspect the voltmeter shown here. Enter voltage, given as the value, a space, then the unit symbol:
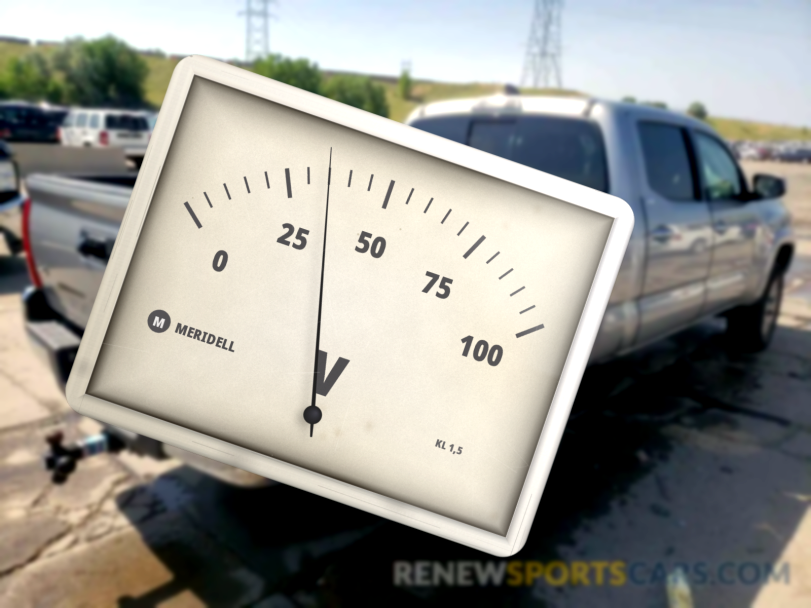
35 V
